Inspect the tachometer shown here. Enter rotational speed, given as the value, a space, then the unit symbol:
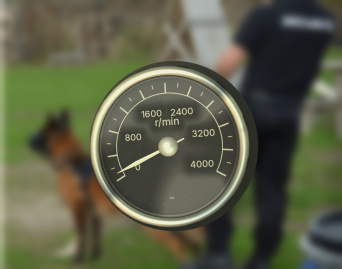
100 rpm
